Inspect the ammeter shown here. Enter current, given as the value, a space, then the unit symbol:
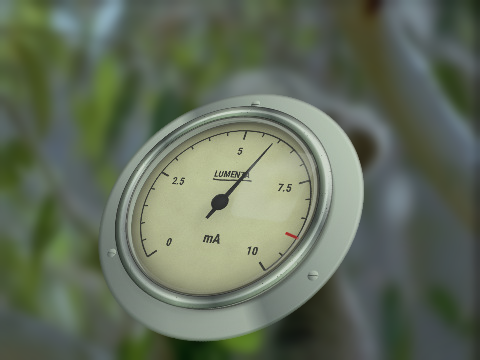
6 mA
